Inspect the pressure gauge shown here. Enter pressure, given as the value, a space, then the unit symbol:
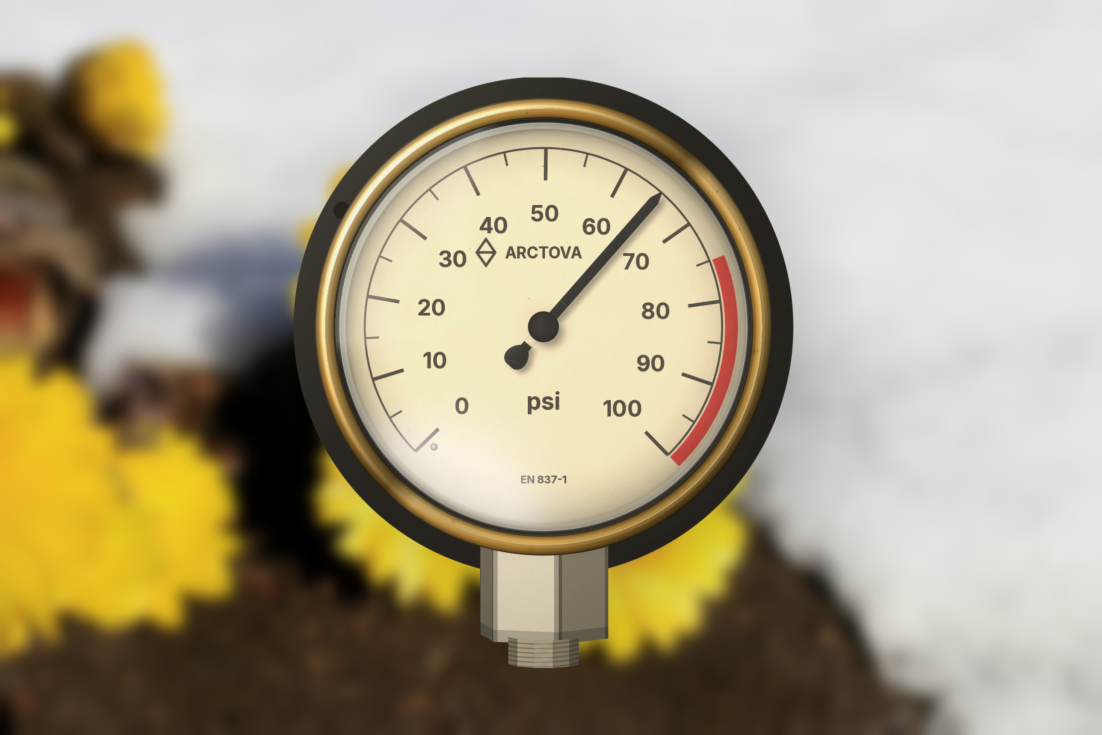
65 psi
